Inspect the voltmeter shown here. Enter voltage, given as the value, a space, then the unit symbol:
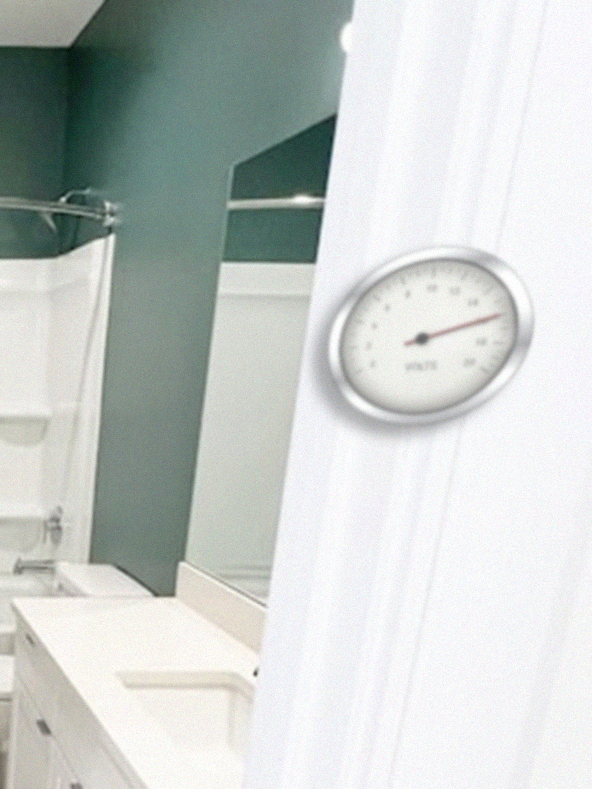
16 V
